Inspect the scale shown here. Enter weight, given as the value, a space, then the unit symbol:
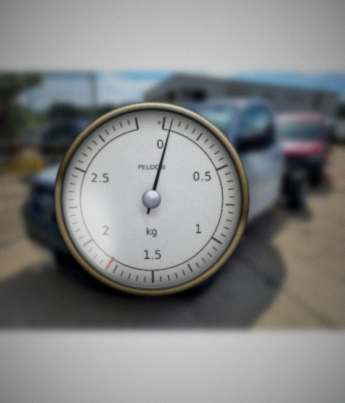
0.05 kg
